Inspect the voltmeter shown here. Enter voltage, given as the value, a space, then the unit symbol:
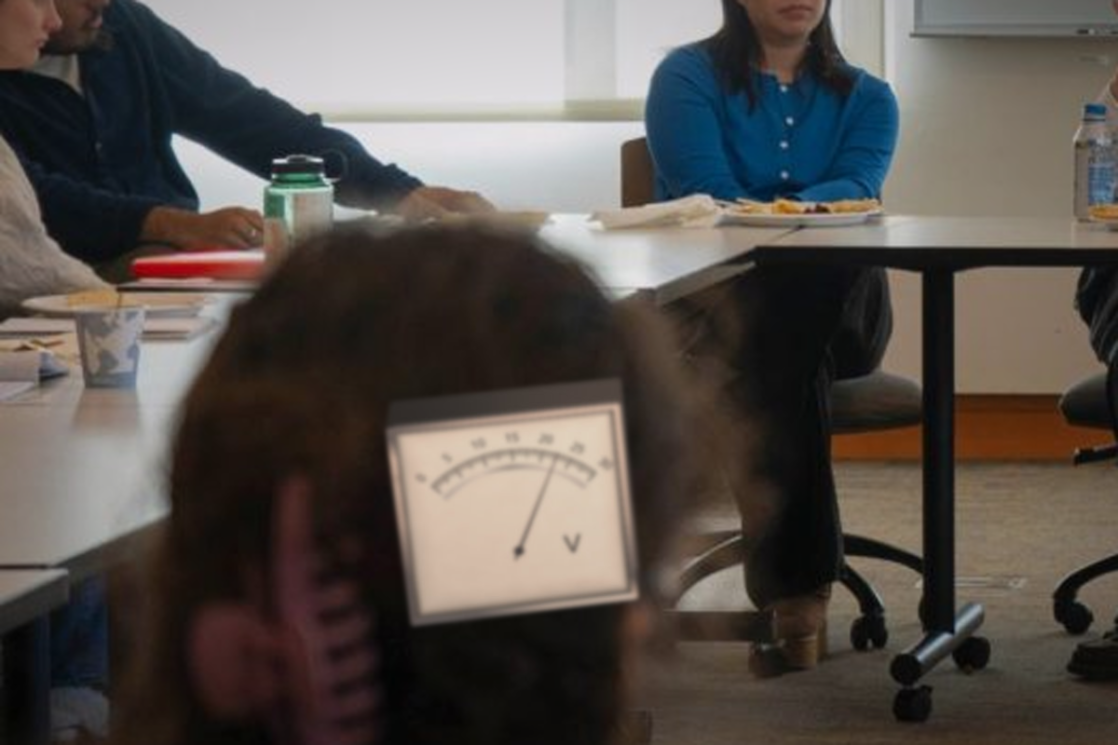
22.5 V
